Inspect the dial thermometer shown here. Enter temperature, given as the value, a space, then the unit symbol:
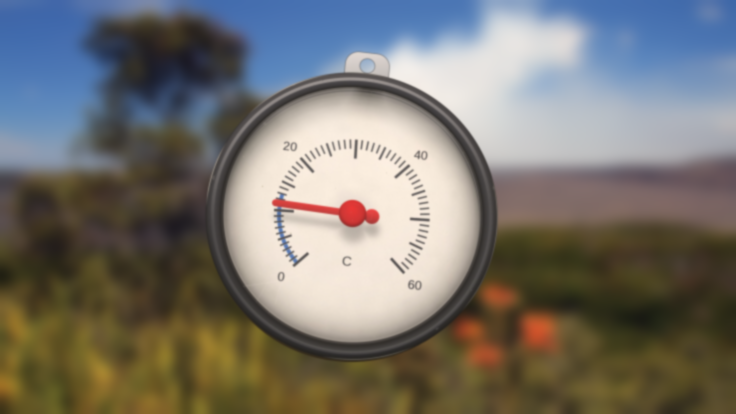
11 °C
